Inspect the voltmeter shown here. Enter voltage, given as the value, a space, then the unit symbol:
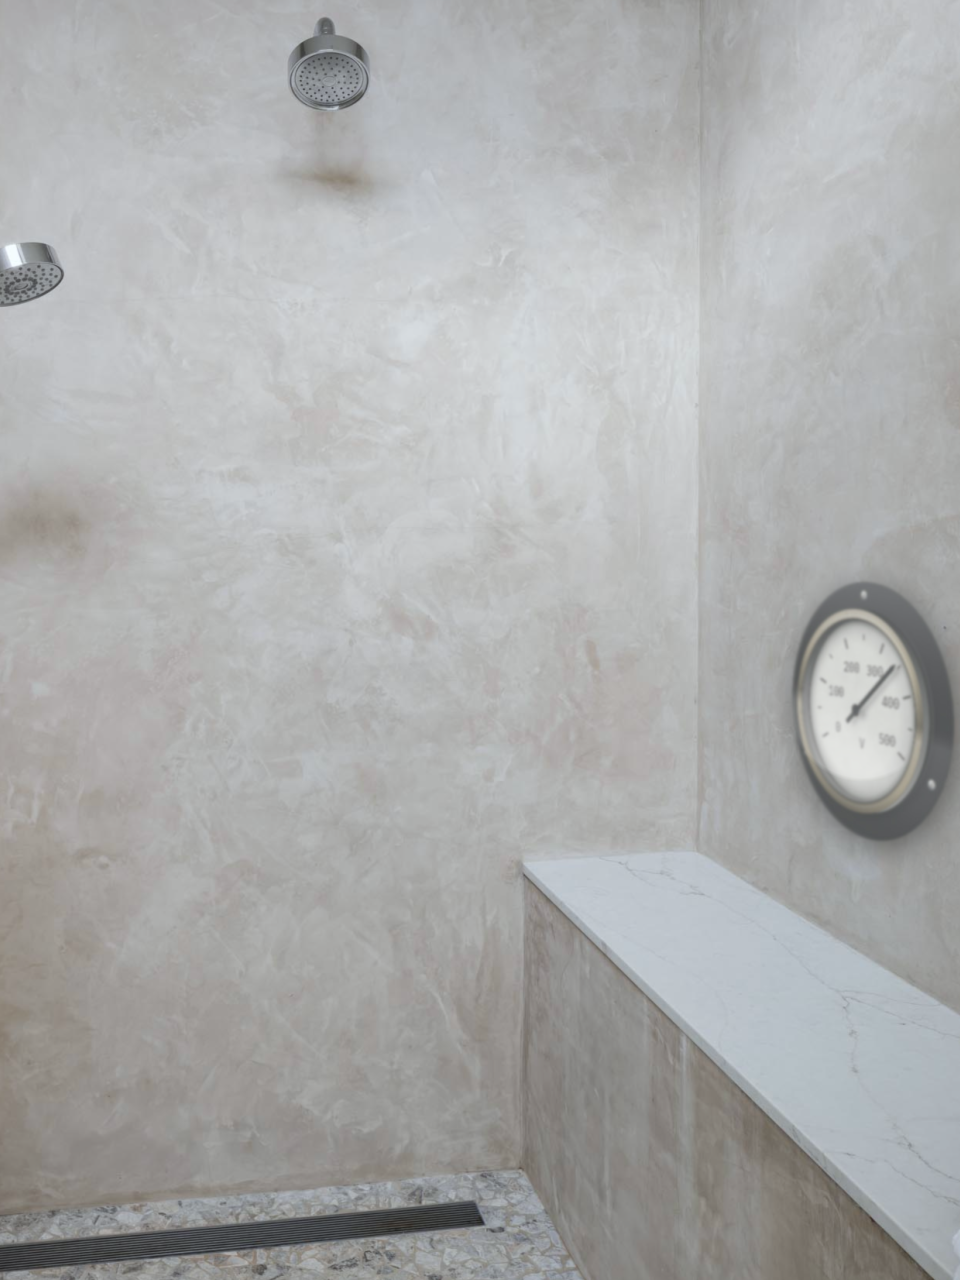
350 V
